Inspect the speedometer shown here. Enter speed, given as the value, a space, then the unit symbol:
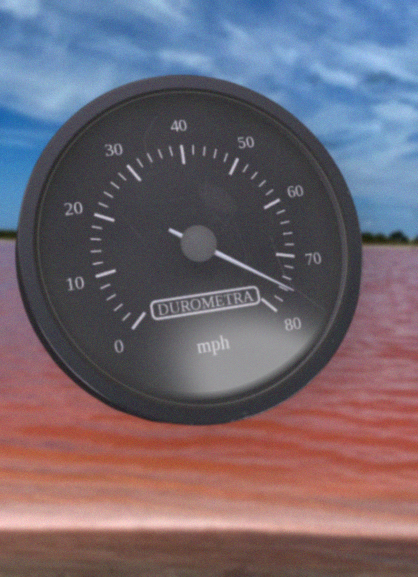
76 mph
